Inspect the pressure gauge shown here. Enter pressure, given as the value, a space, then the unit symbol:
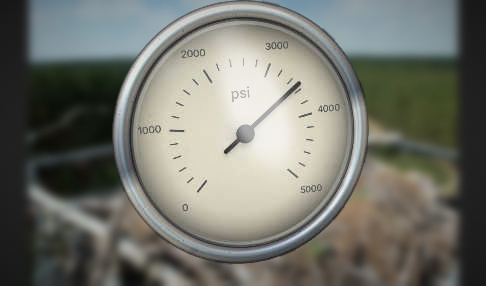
3500 psi
